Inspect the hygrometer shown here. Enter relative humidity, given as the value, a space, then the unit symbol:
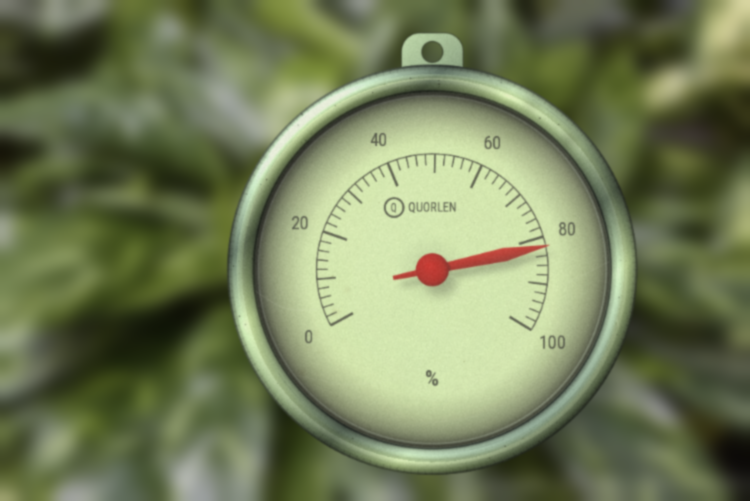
82 %
